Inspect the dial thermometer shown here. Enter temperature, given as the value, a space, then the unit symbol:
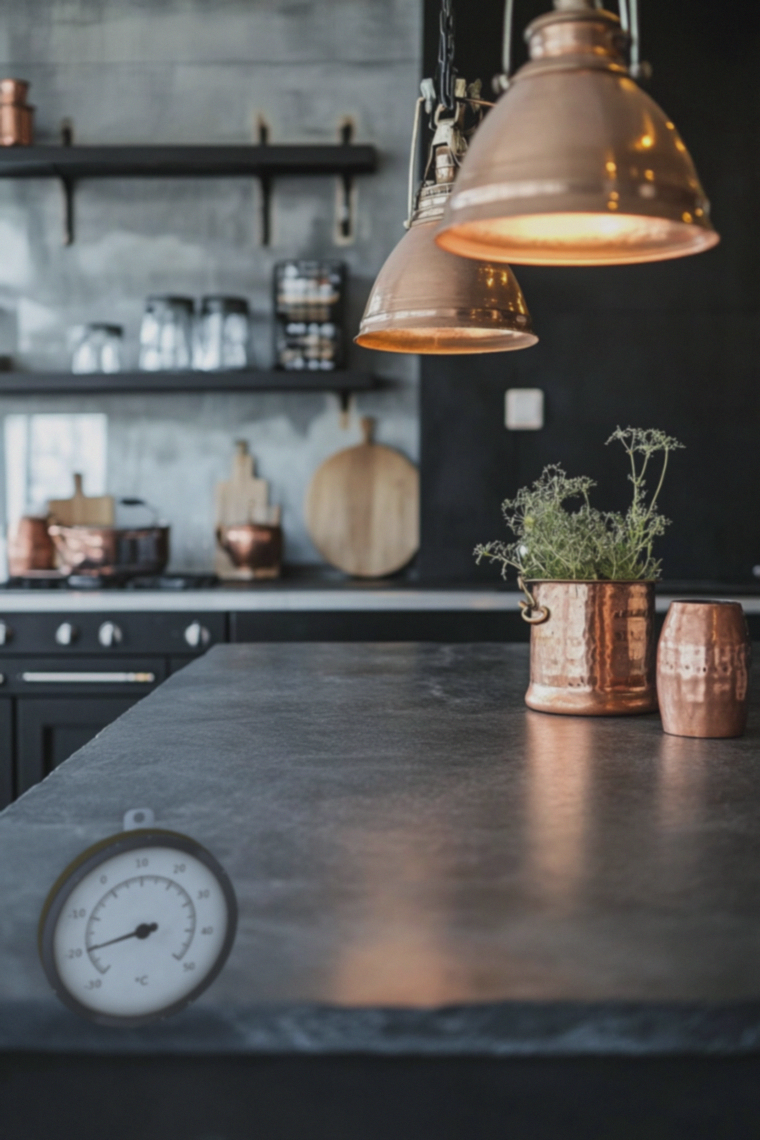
-20 °C
